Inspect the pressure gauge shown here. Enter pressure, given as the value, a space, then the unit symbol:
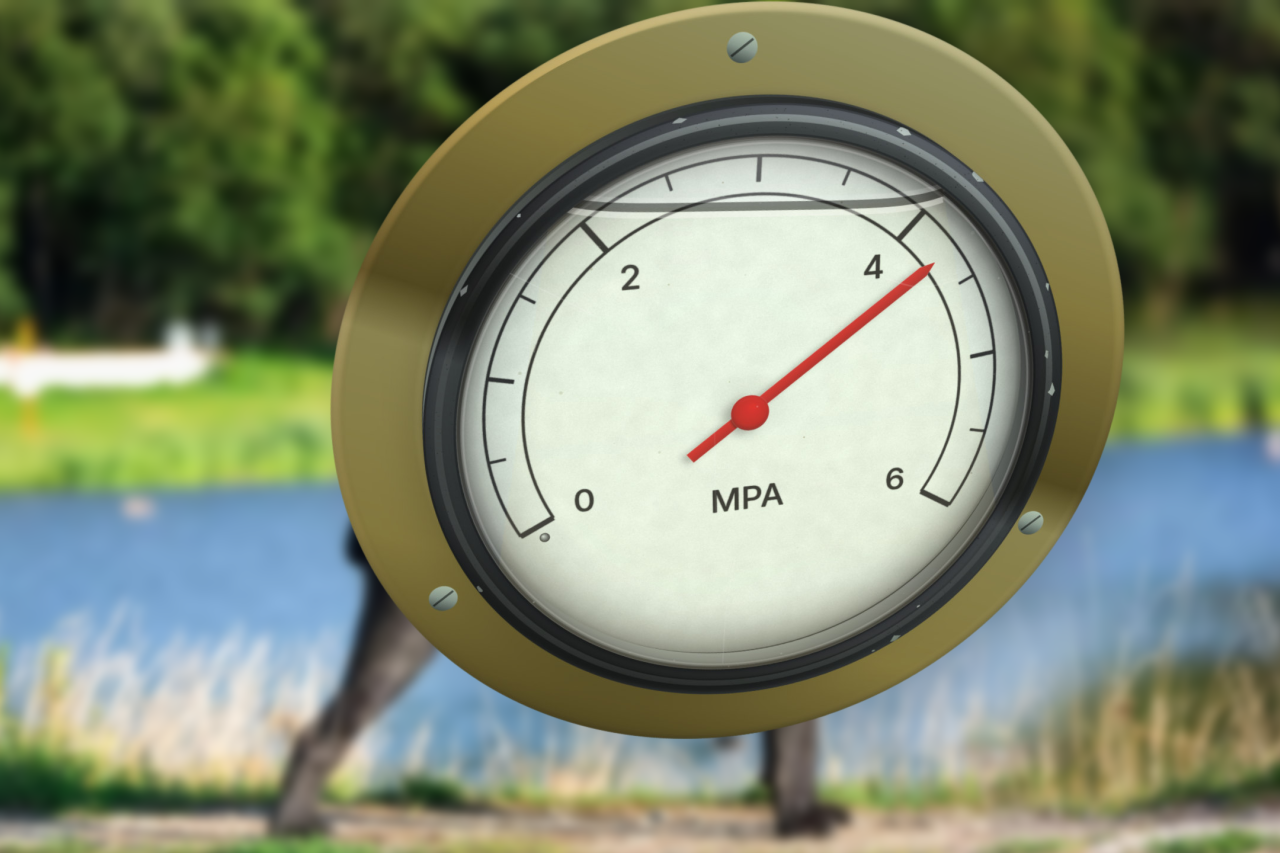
4.25 MPa
